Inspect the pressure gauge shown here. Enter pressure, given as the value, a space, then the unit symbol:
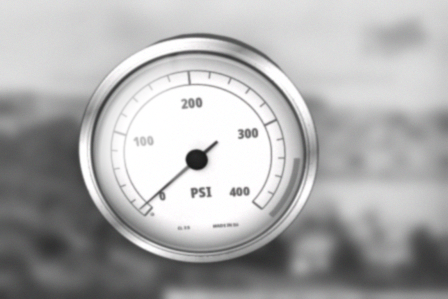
10 psi
